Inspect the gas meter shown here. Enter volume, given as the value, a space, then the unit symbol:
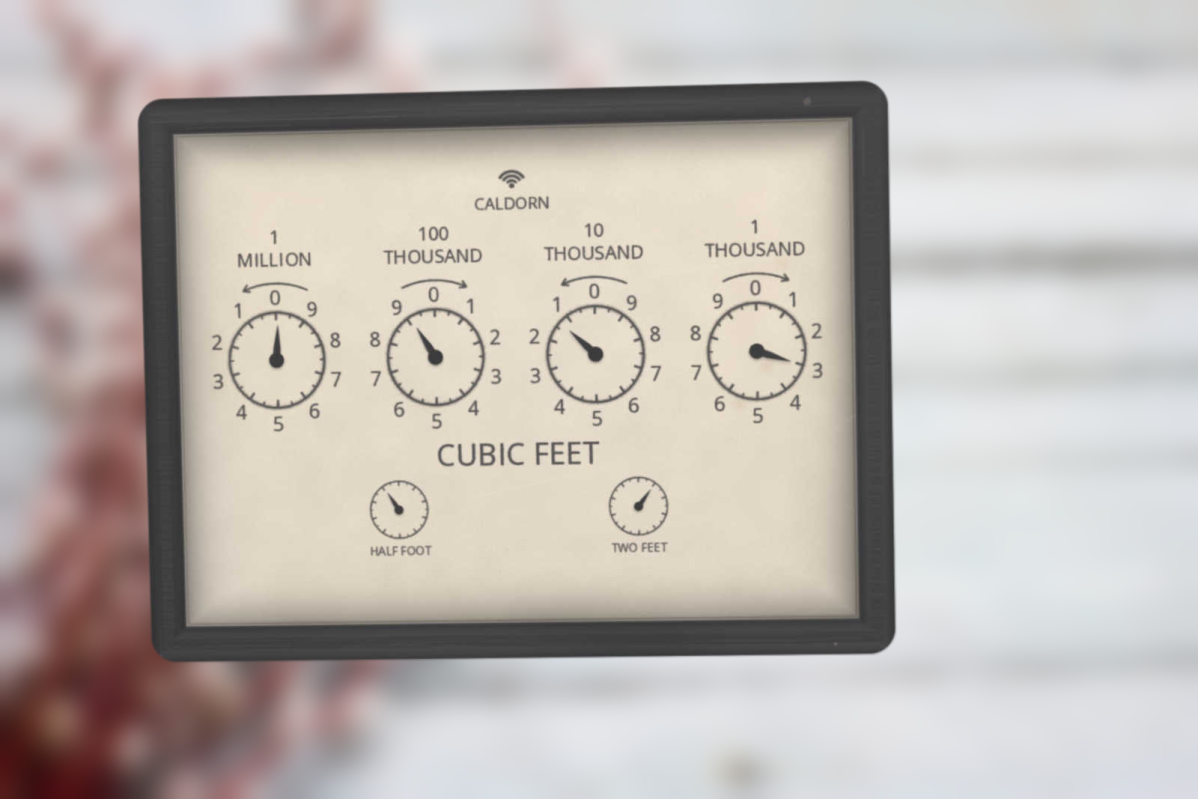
991300 ft³
